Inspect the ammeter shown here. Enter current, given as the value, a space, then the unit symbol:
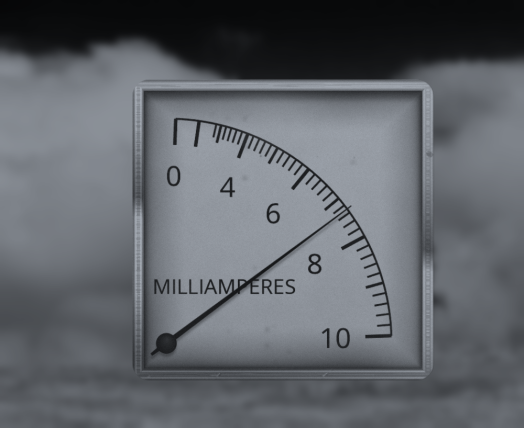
7.3 mA
